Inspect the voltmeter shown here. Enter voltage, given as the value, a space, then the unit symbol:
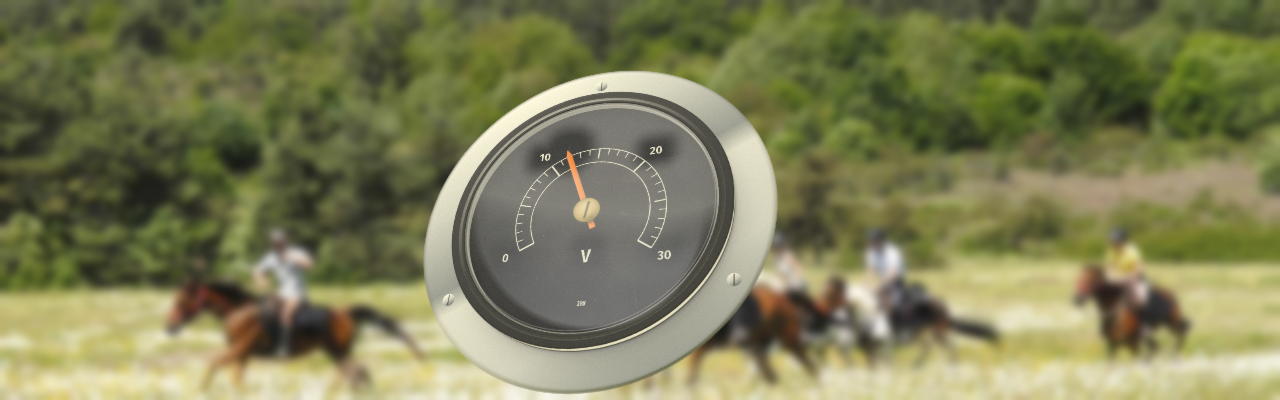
12 V
